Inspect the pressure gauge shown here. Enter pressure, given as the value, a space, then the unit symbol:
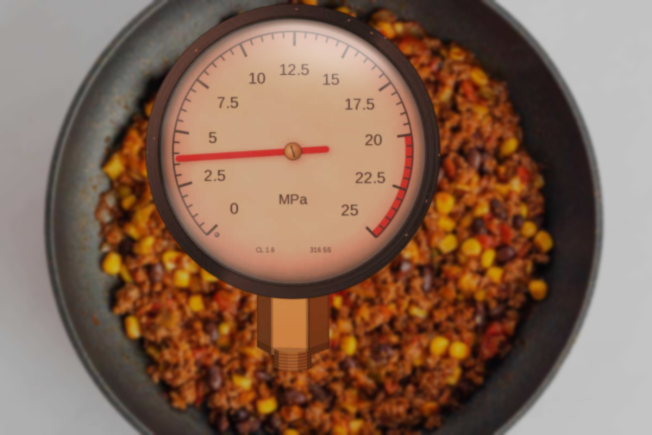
3.75 MPa
